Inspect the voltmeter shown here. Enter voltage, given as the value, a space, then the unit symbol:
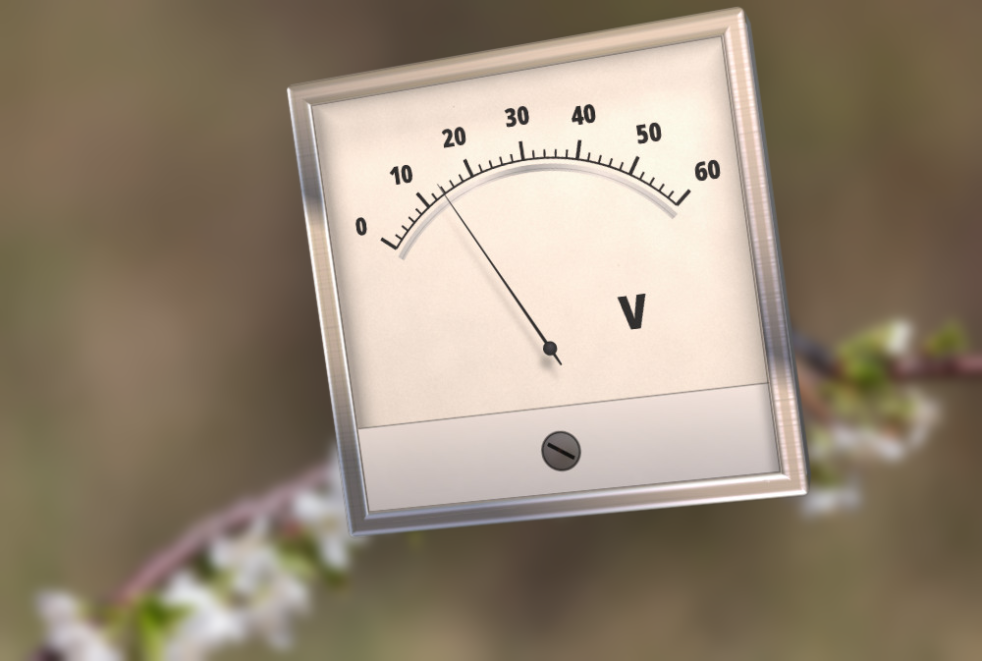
14 V
